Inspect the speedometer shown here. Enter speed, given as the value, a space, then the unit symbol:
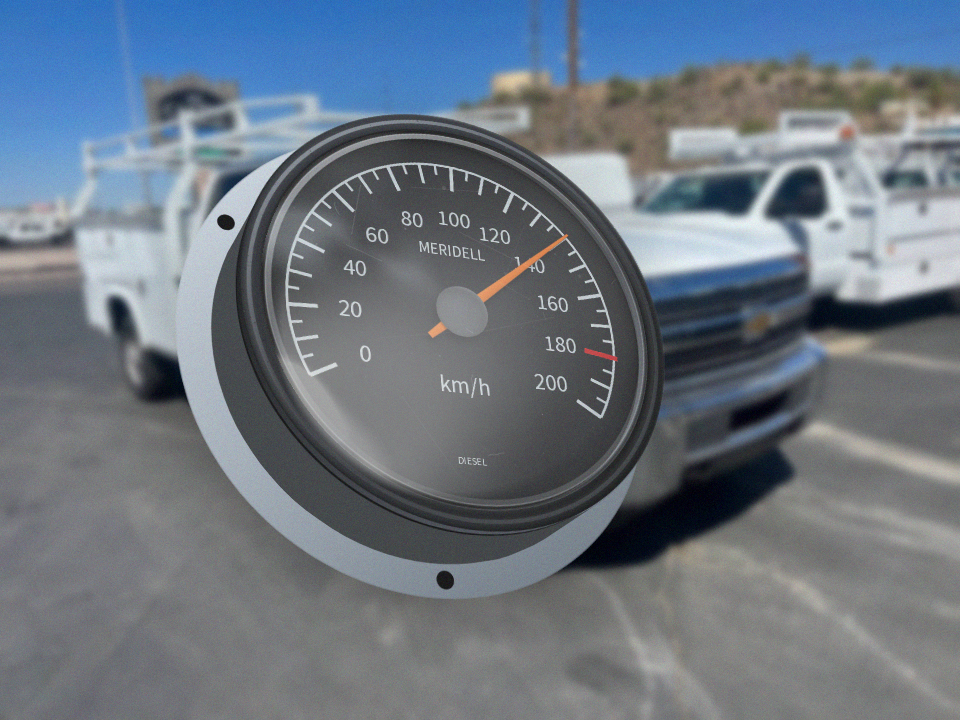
140 km/h
